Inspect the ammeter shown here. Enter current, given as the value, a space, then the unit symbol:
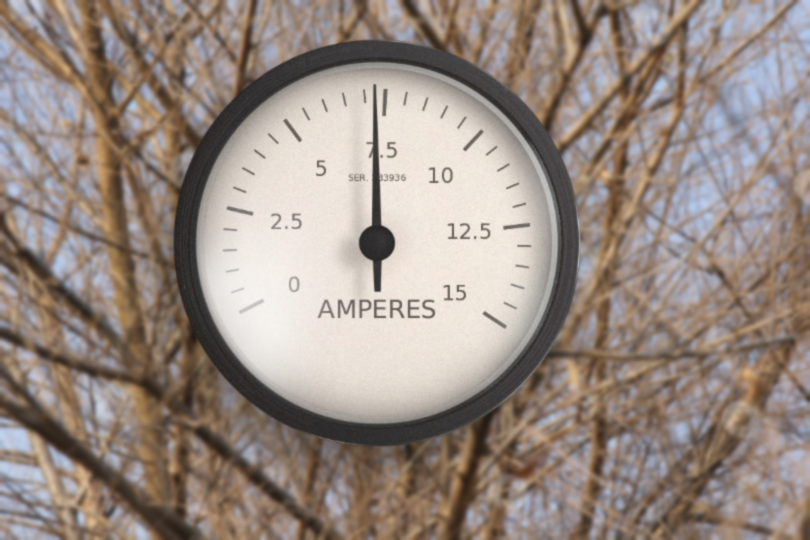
7.25 A
